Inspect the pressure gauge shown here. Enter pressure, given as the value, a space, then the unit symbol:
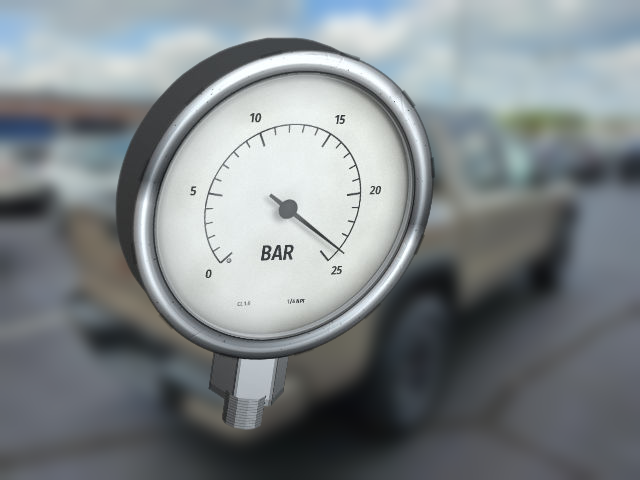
24 bar
